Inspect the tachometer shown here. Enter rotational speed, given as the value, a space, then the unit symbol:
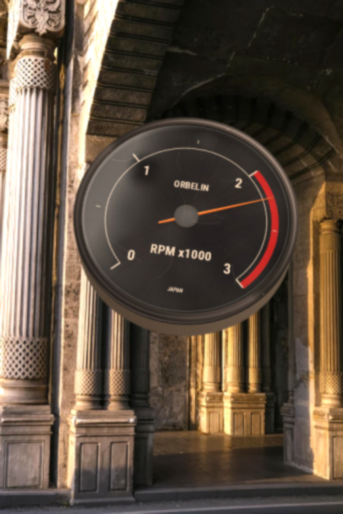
2250 rpm
